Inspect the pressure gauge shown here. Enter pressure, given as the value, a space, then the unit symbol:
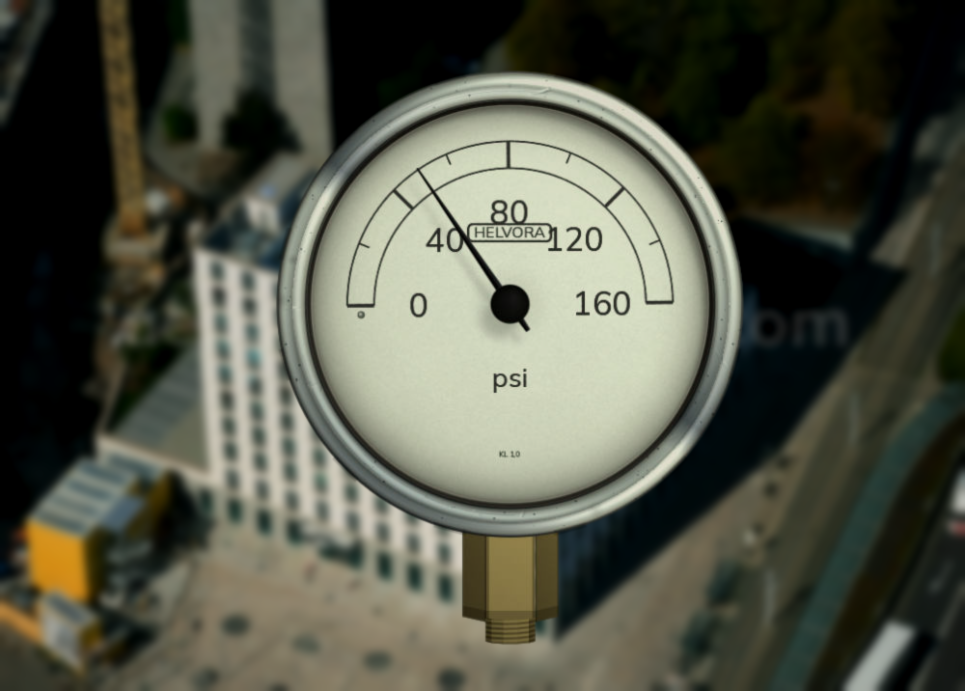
50 psi
